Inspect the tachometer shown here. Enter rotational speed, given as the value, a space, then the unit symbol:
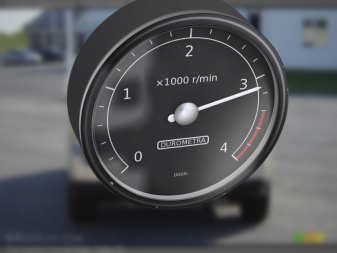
3100 rpm
